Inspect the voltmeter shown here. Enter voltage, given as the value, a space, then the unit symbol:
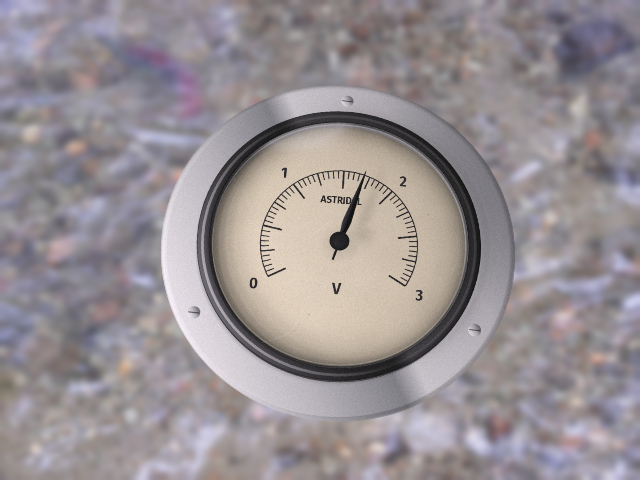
1.7 V
